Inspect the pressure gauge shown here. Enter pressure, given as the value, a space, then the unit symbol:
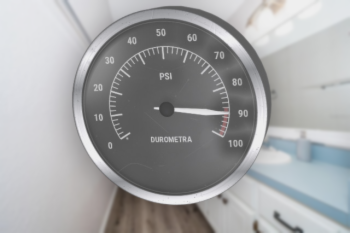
90 psi
